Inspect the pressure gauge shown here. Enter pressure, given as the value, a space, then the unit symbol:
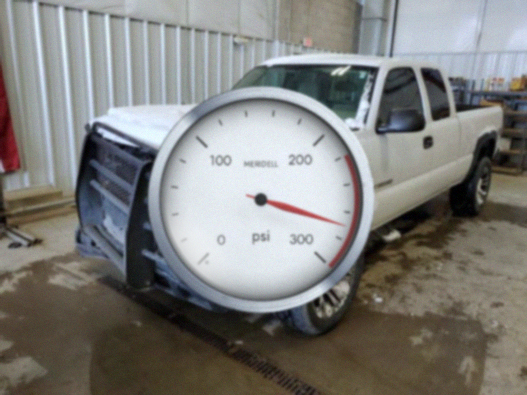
270 psi
